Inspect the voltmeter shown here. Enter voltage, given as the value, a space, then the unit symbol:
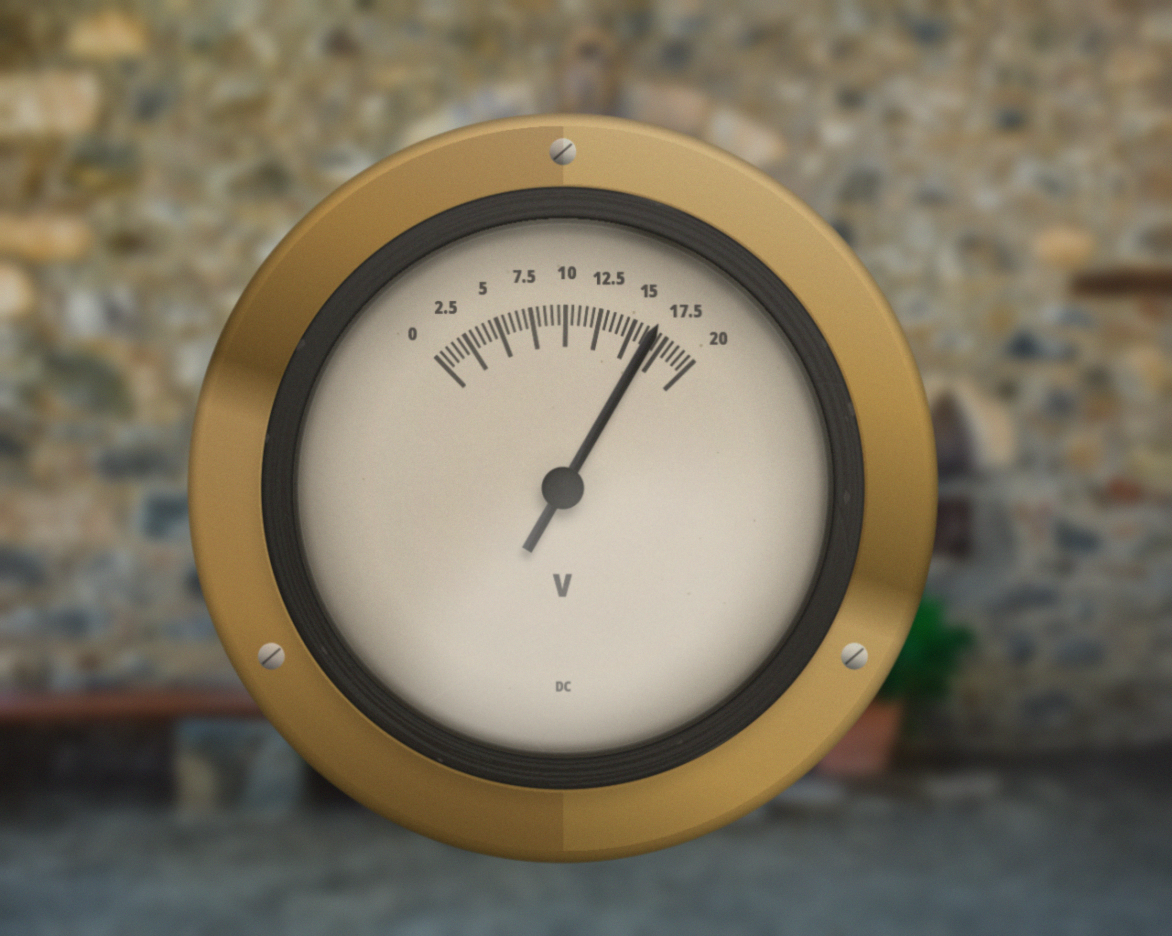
16.5 V
